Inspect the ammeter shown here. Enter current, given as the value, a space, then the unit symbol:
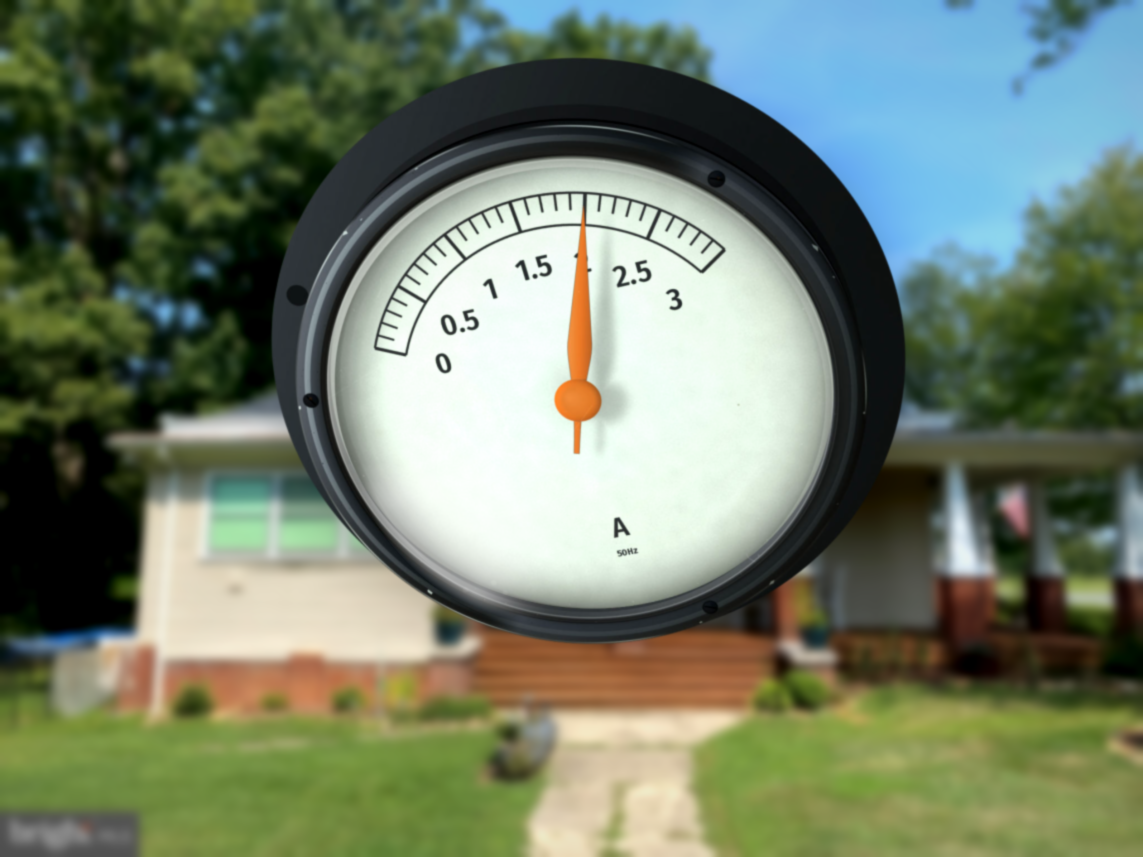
2 A
